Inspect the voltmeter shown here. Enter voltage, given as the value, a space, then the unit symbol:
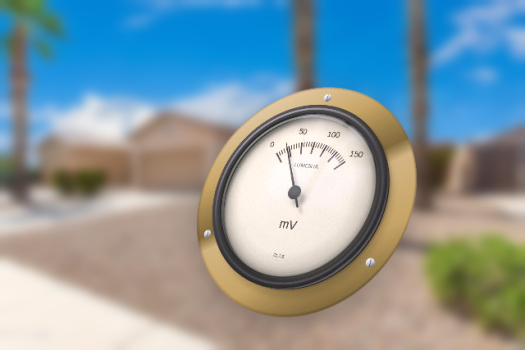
25 mV
